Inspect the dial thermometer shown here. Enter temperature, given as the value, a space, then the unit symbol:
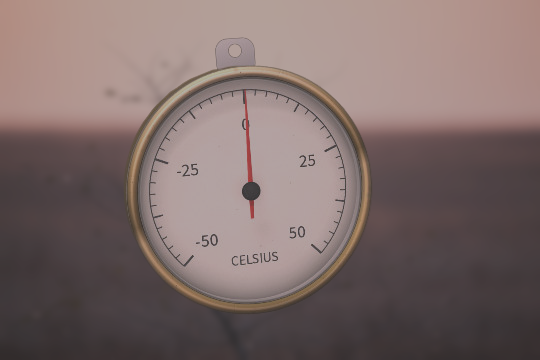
0 °C
